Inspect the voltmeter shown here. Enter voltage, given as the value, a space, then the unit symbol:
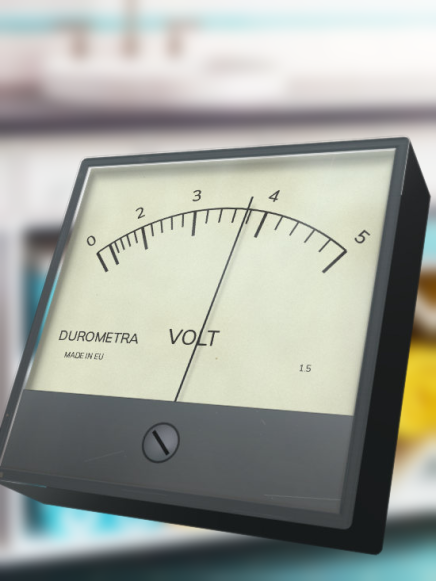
3.8 V
